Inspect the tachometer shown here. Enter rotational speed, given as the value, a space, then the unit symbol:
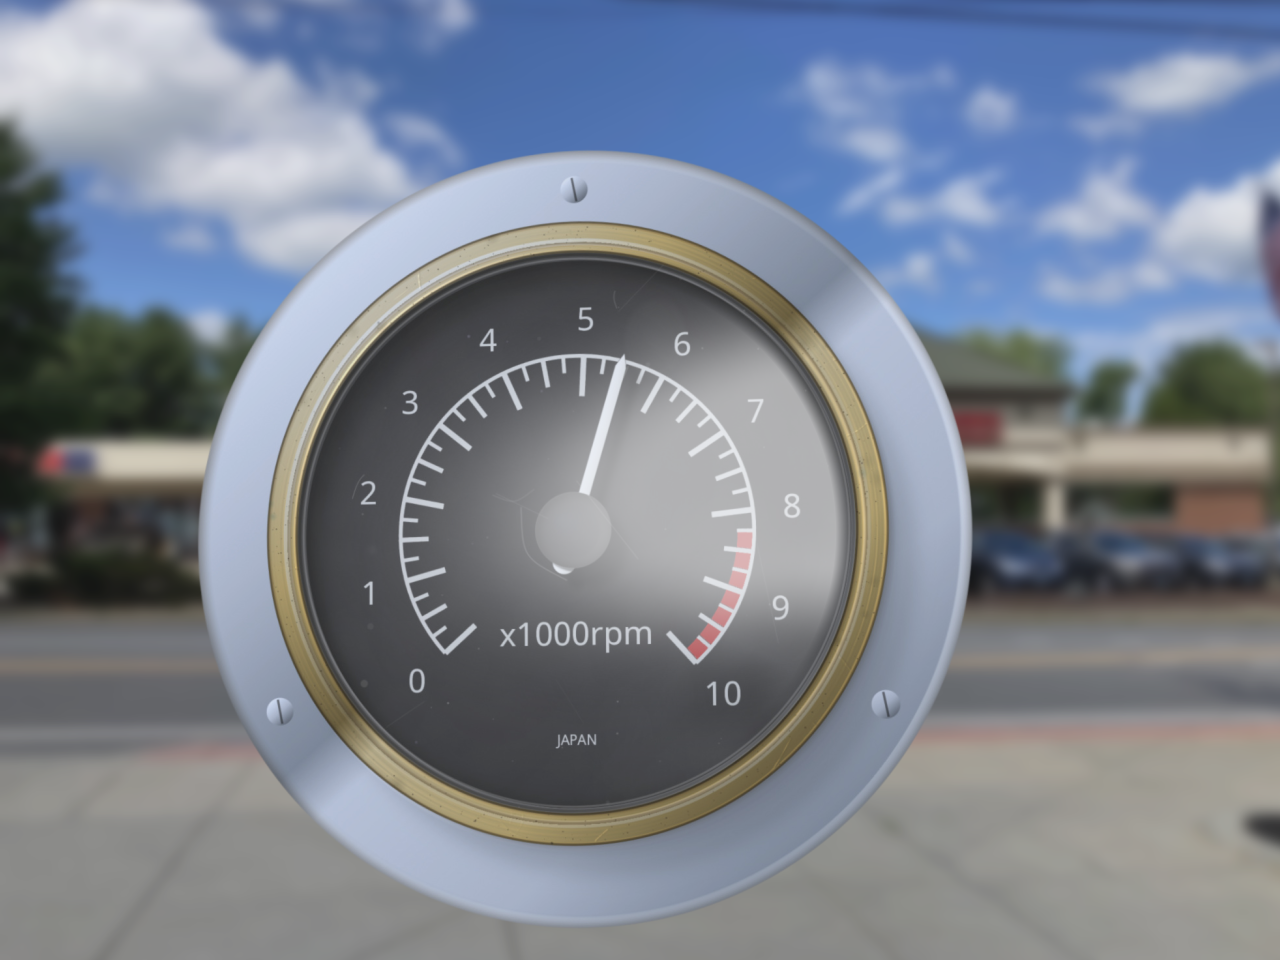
5500 rpm
